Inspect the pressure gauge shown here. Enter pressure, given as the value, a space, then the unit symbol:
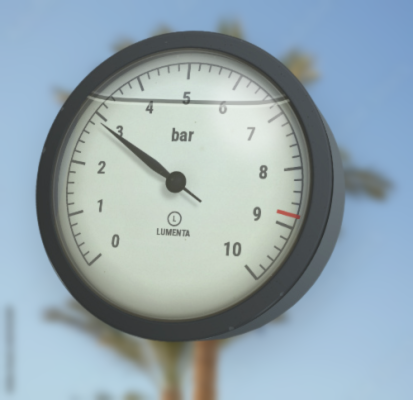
2.9 bar
